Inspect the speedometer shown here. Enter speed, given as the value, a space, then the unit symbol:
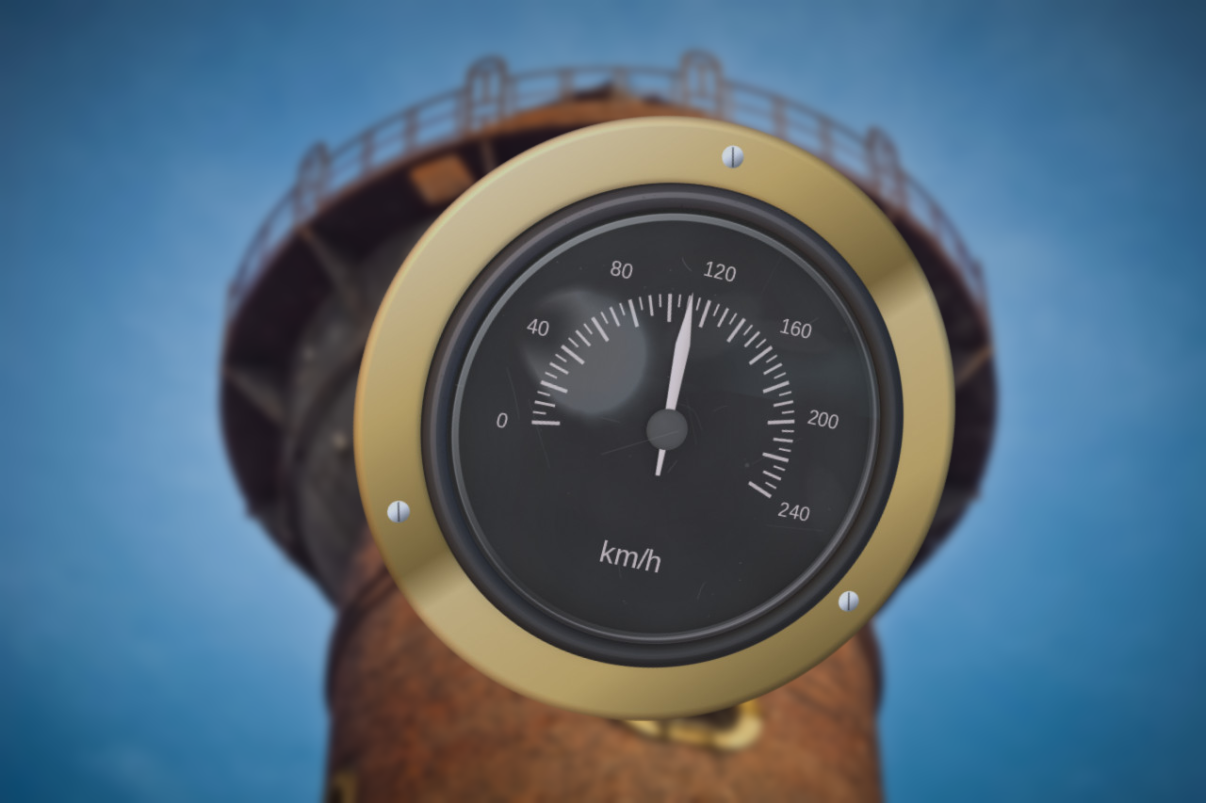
110 km/h
